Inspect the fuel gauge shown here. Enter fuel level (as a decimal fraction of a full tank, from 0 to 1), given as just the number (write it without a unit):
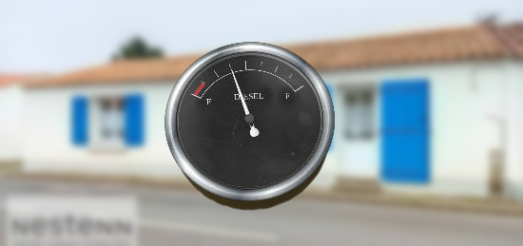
0.375
